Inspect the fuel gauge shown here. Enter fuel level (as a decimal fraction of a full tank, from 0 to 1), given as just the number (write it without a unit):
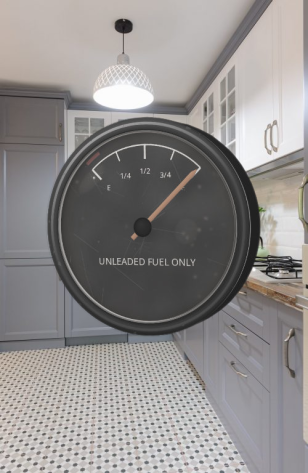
1
